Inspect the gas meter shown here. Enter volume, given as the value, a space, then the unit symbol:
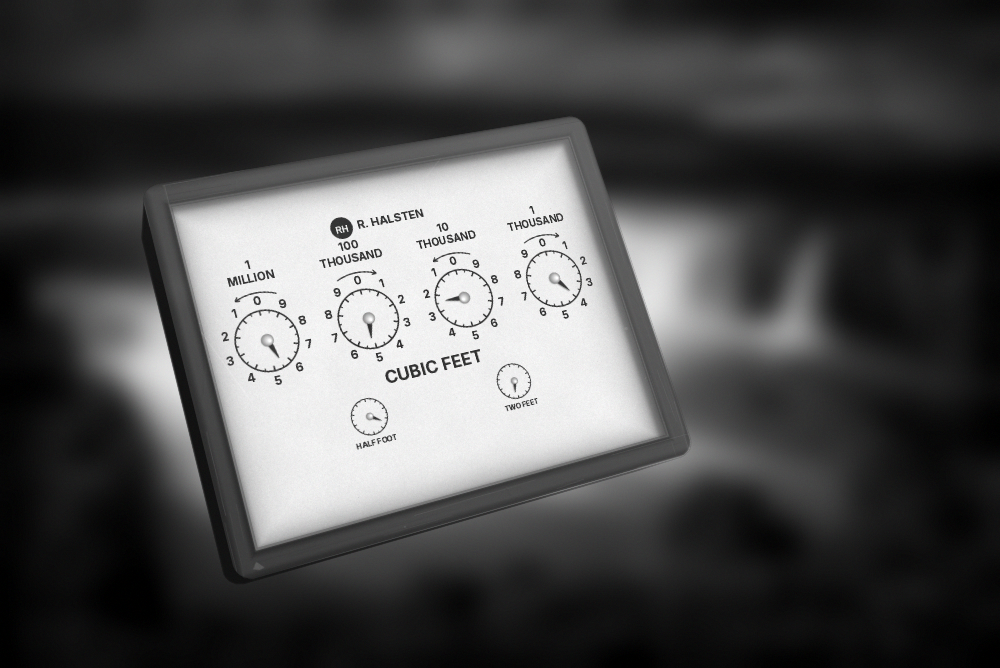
552400 ft³
